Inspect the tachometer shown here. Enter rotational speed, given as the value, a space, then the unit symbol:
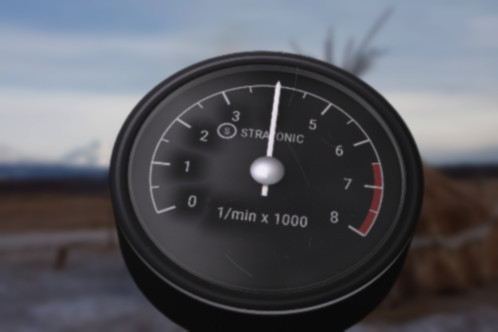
4000 rpm
